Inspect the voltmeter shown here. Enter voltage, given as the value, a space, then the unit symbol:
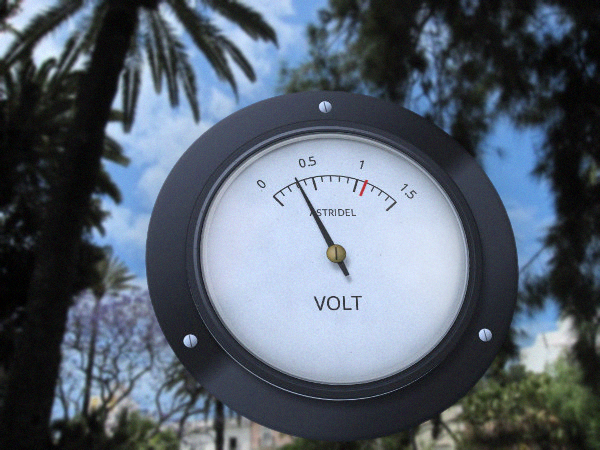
0.3 V
